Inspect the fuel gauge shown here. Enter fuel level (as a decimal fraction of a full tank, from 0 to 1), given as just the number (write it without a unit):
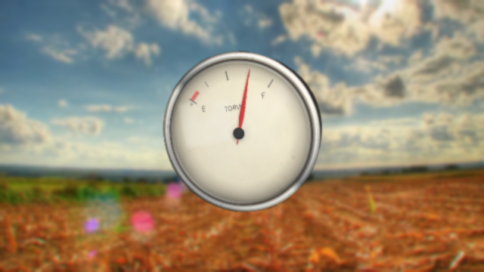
0.75
